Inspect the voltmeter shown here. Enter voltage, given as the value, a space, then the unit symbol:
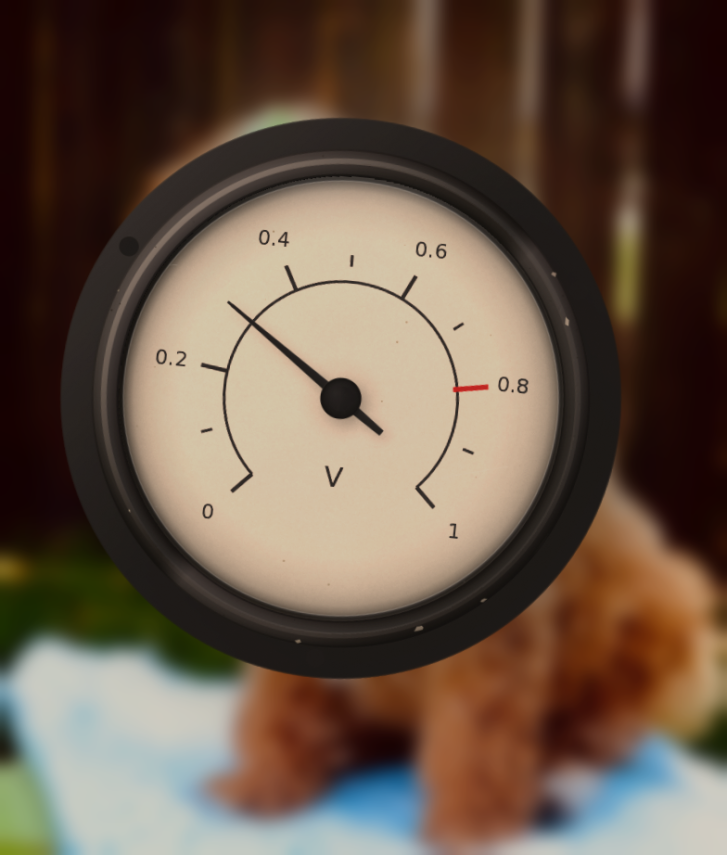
0.3 V
